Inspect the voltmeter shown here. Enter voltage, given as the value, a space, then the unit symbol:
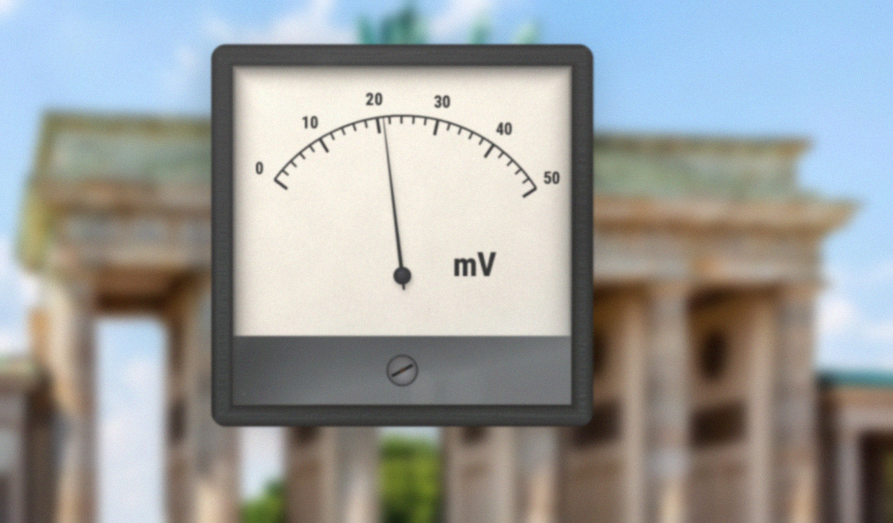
21 mV
